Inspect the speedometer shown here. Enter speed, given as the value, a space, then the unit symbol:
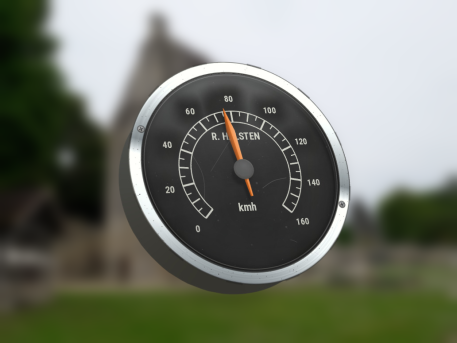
75 km/h
